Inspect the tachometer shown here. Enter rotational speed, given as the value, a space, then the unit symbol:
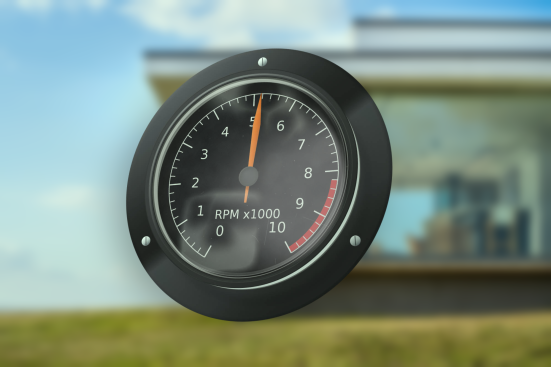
5200 rpm
